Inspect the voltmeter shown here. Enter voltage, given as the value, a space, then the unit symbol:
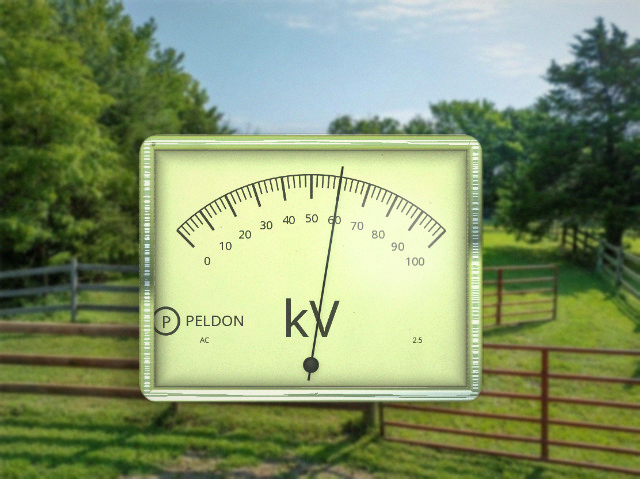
60 kV
